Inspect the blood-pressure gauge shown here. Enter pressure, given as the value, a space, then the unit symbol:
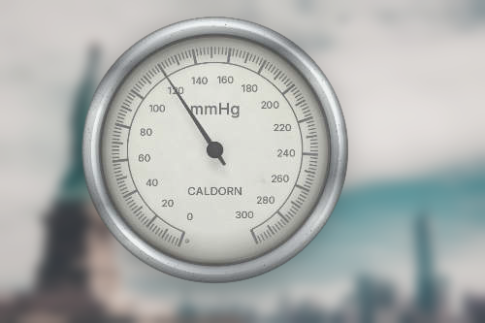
120 mmHg
